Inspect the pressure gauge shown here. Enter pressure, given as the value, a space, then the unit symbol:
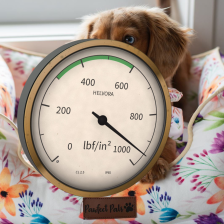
950 psi
